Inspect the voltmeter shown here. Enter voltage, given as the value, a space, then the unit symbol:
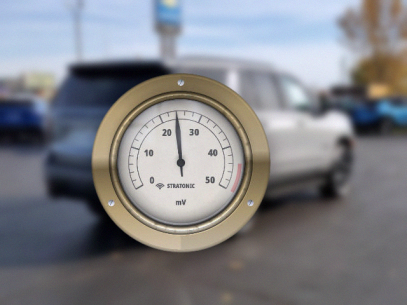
24 mV
